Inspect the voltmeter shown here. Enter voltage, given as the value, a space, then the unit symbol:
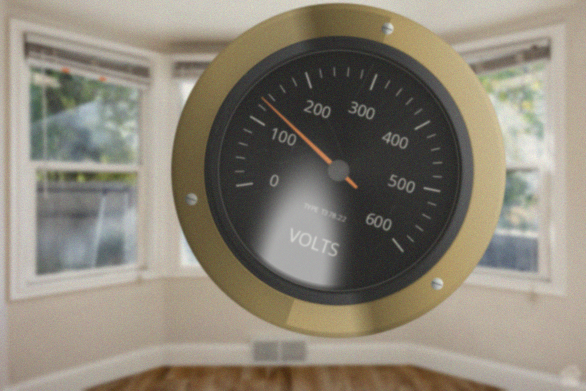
130 V
